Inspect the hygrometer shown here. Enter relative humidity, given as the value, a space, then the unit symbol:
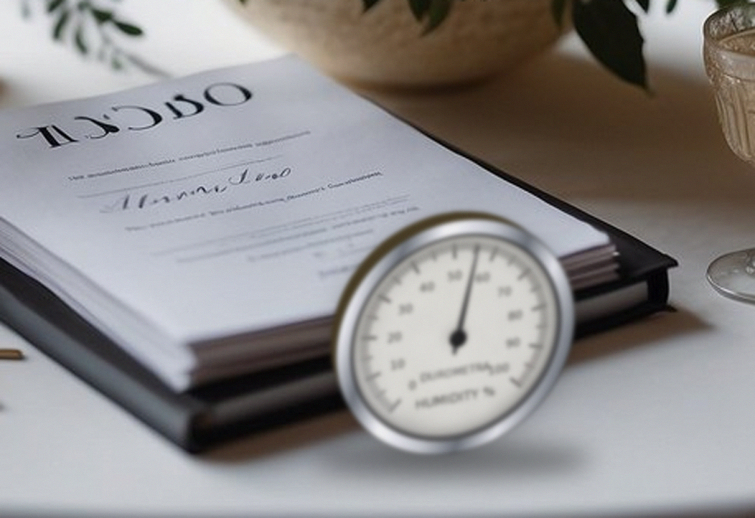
55 %
